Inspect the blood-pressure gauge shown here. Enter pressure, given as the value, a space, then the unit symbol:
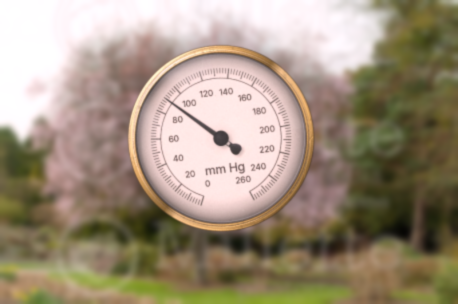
90 mmHg
